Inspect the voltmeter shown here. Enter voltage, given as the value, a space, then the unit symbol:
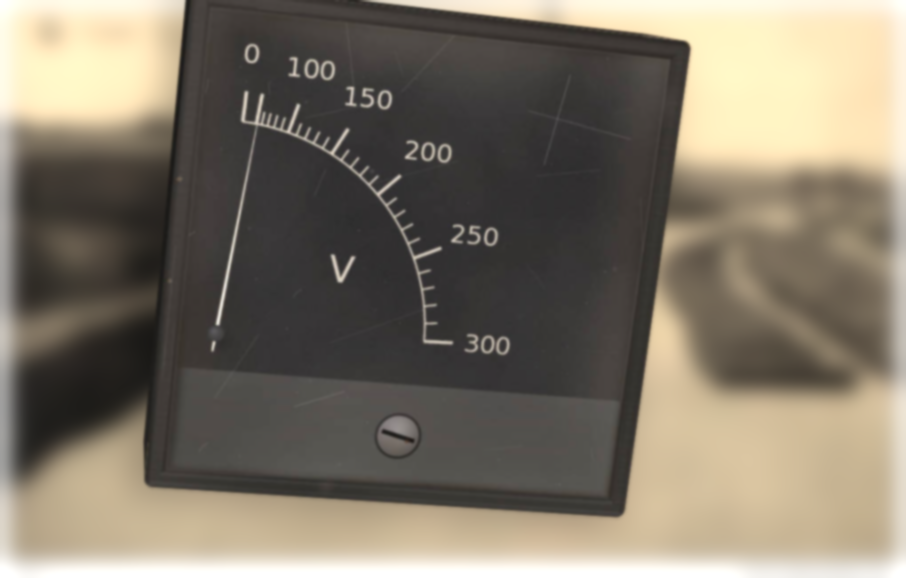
50 V
